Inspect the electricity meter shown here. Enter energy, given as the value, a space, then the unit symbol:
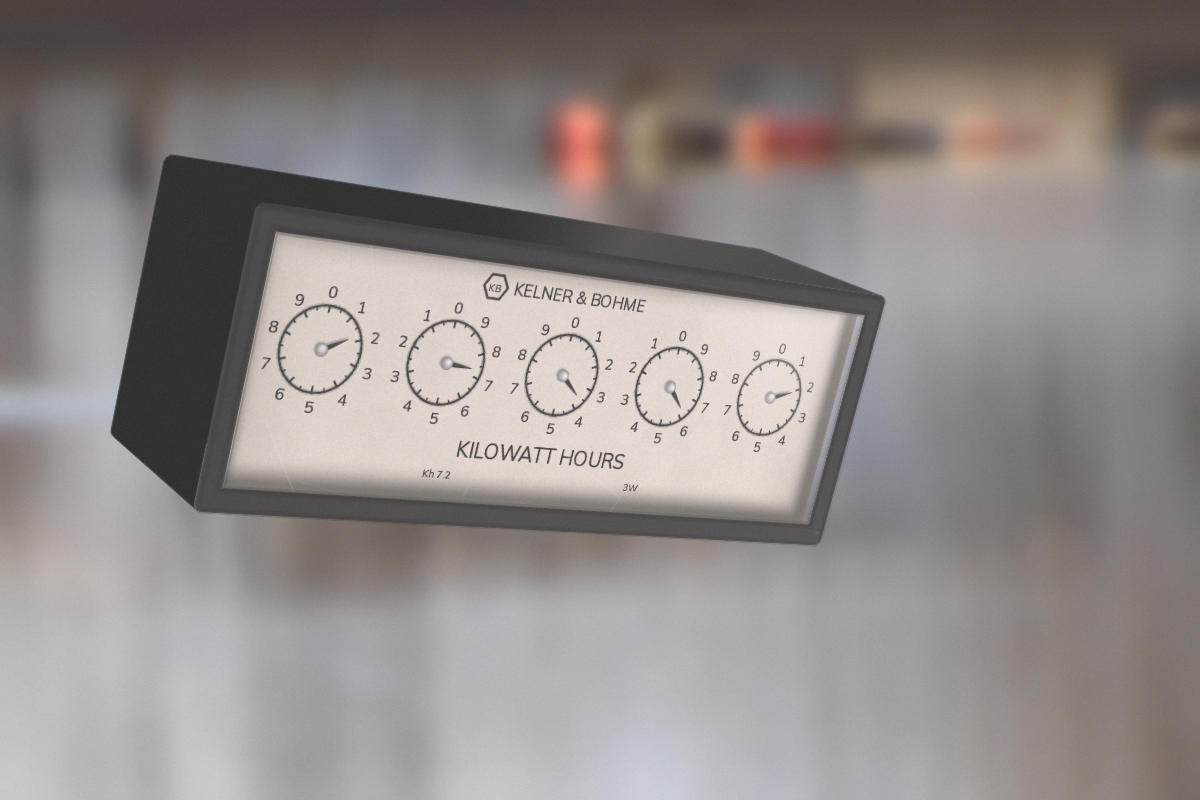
17362 kWh
